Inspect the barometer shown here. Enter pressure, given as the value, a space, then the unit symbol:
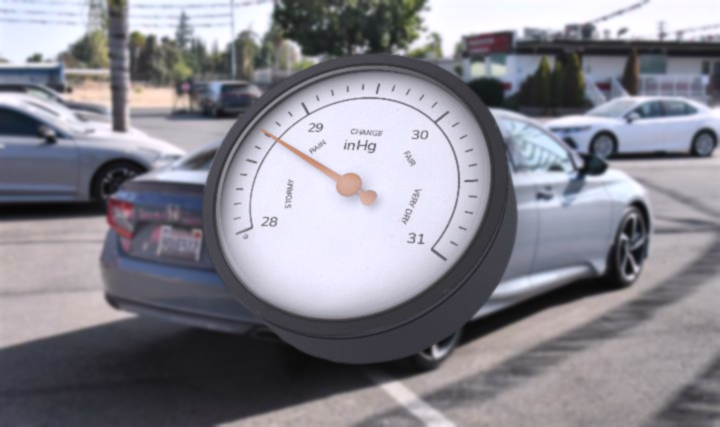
28.7 inHg
